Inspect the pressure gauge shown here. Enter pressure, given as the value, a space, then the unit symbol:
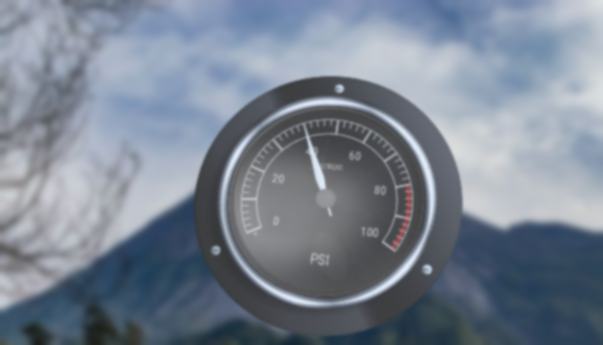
40 psi
